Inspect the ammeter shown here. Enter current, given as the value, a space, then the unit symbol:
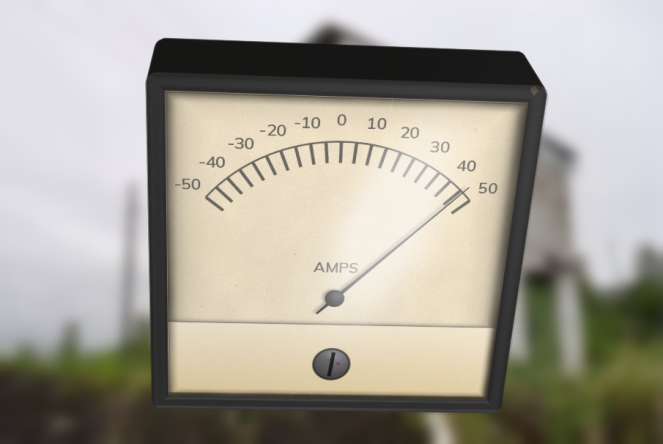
45 A
